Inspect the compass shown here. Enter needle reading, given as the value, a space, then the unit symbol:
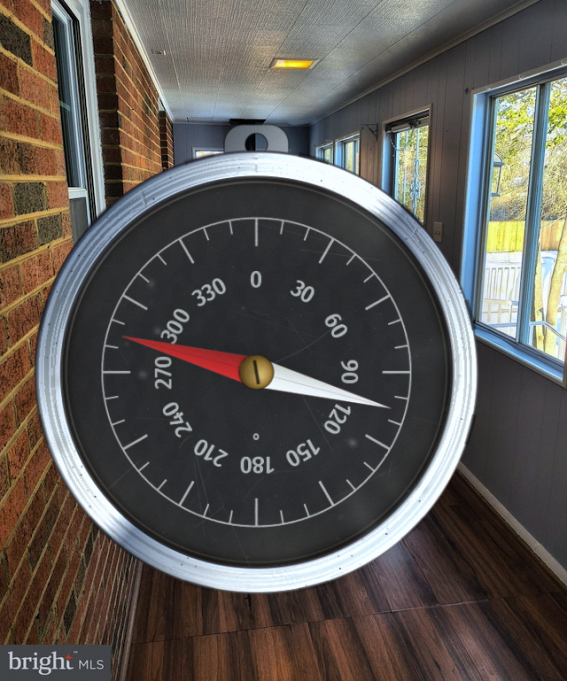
285 °
